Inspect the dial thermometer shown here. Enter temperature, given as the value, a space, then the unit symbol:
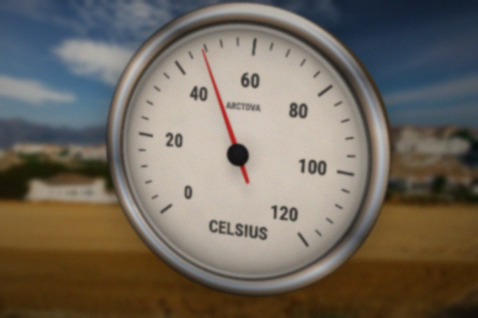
48 °C
